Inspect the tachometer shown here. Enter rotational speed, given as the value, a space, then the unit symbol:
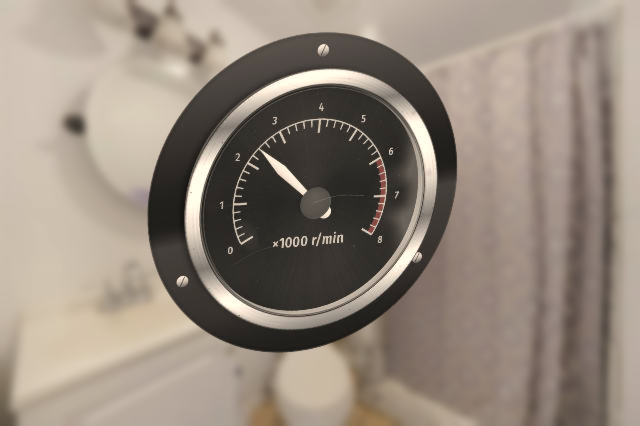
2400 rpm
